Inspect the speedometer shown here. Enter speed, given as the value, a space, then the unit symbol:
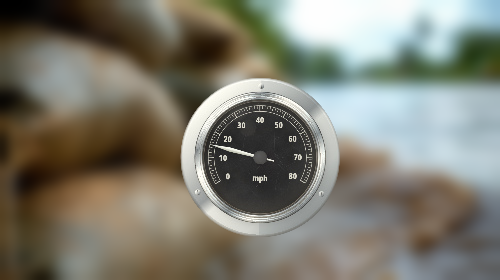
15 mph
